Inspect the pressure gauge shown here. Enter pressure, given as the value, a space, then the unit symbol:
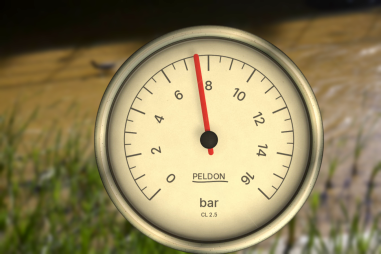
7.5 bar
